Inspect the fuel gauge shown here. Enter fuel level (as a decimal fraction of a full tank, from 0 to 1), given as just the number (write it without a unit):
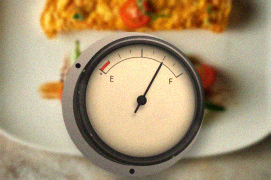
0.75
